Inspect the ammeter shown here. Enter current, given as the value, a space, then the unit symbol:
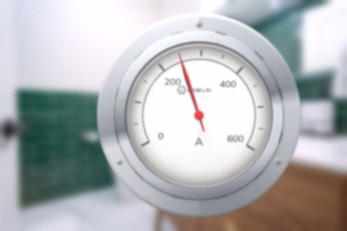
250 A
